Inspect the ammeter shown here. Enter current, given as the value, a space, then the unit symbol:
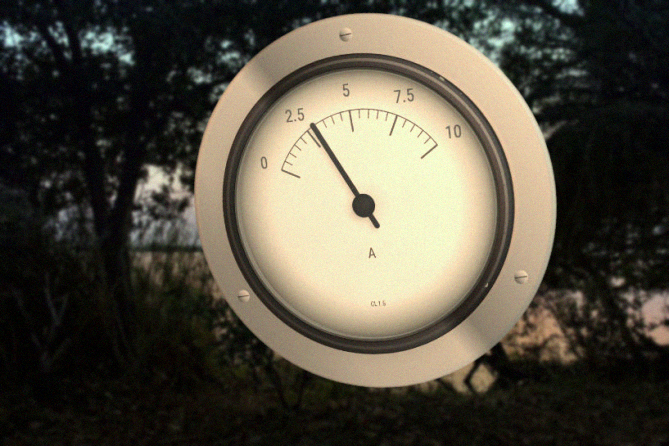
3 A
